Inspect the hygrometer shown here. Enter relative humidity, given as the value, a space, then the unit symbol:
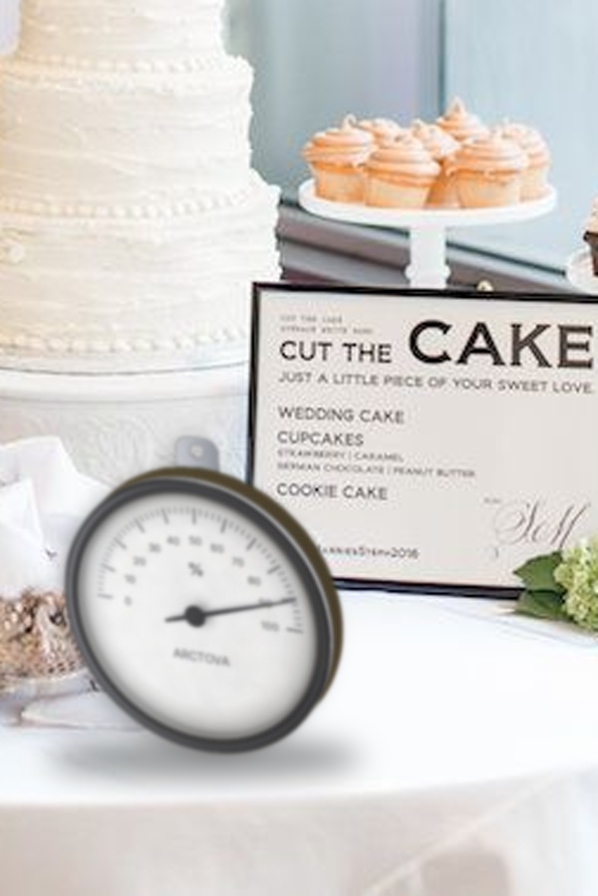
90 %
